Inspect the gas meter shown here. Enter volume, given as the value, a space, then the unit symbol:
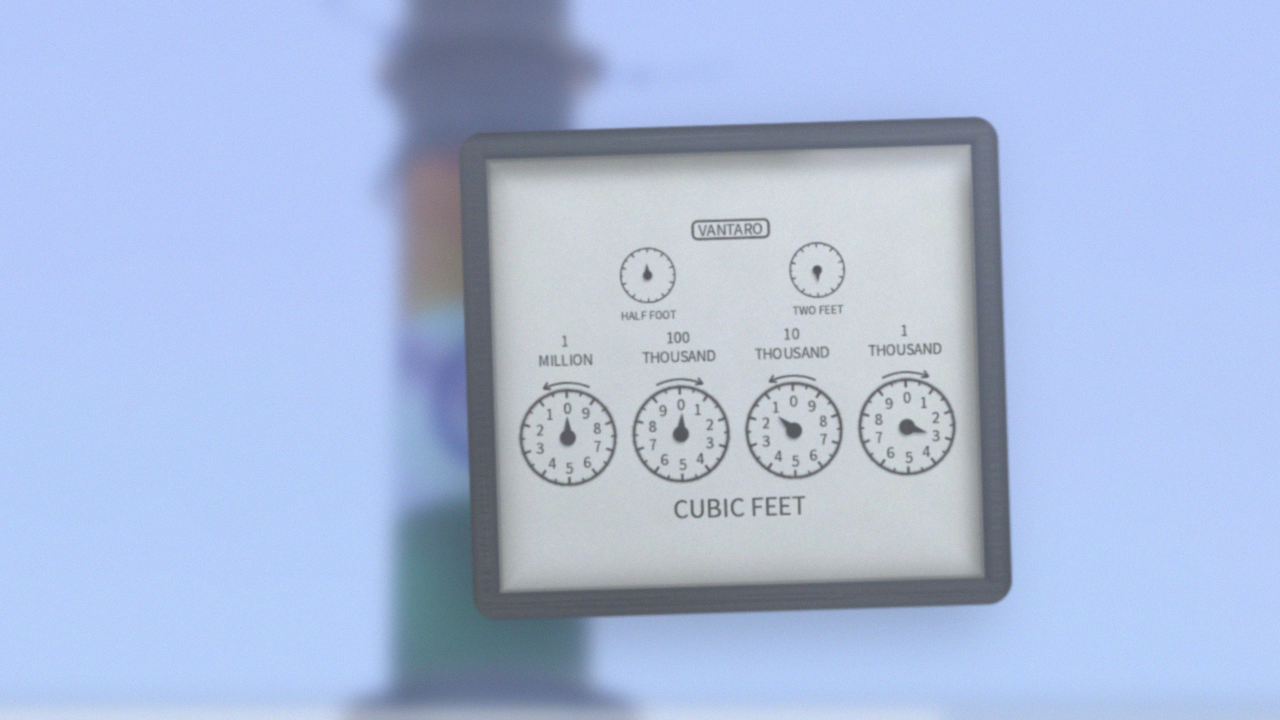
1300 ft³
